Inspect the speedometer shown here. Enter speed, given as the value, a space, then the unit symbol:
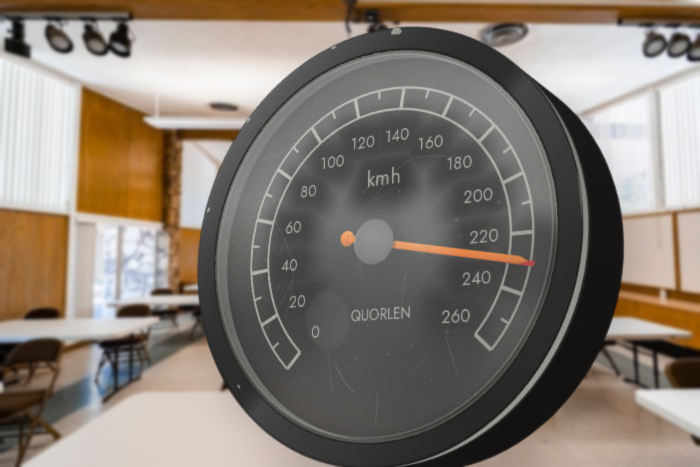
230 km/h
